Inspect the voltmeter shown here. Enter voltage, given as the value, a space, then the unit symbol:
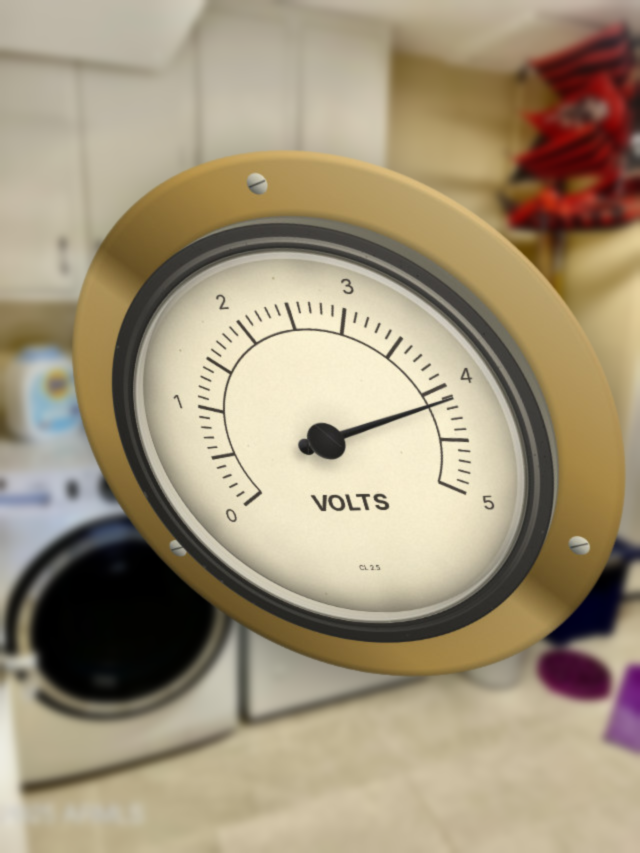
4.1 V
